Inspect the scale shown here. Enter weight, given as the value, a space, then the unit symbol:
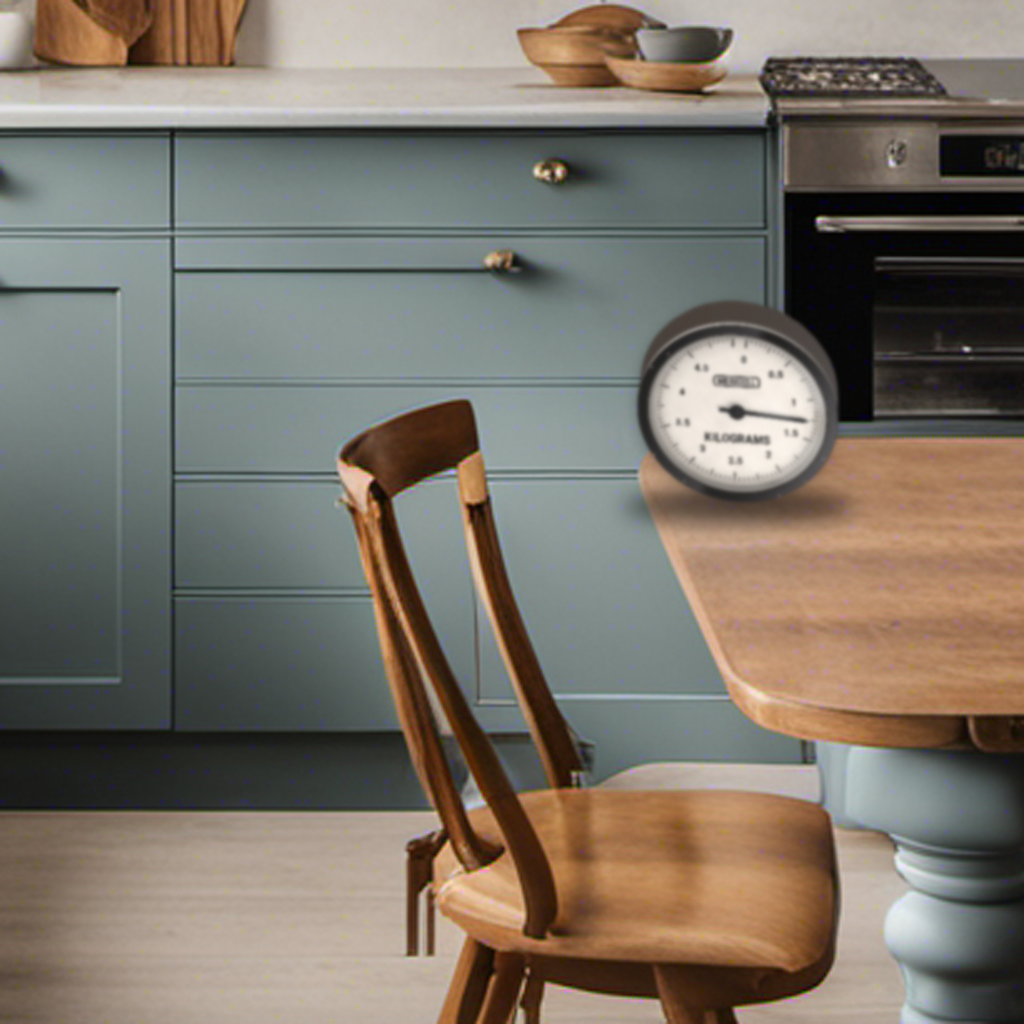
1.25 kg
